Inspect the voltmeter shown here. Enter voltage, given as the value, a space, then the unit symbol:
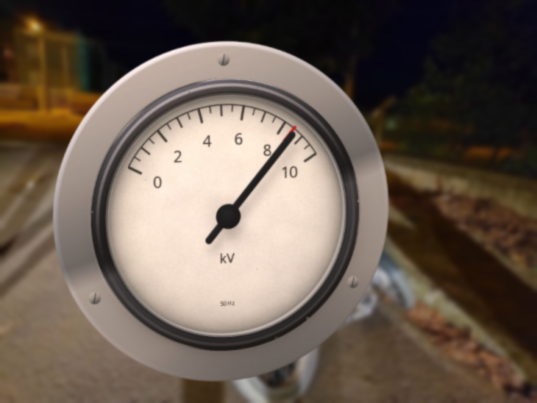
8.5 kV
